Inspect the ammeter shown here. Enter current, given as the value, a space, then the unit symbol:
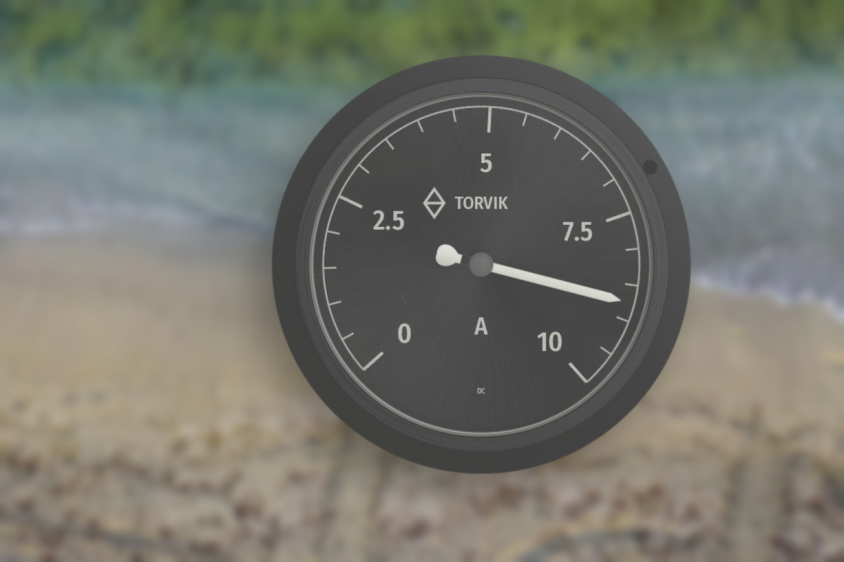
8.75 A
